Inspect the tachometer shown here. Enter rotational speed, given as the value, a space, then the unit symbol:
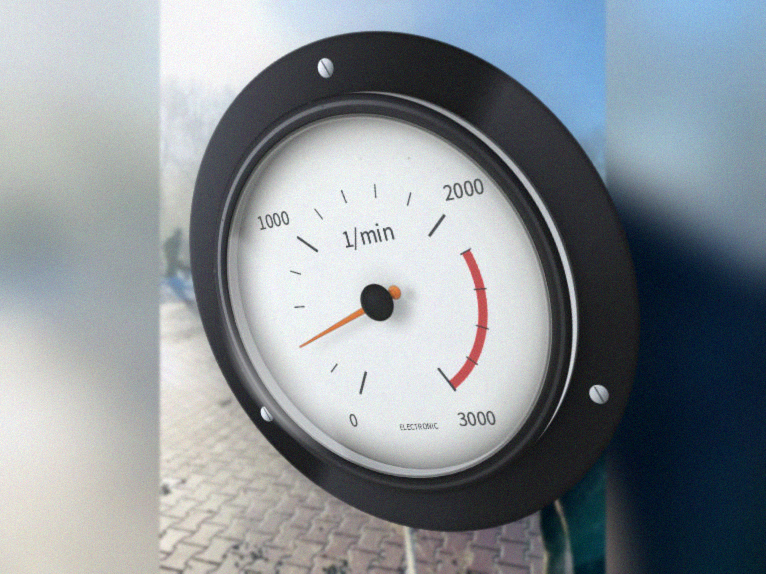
400 rpm
